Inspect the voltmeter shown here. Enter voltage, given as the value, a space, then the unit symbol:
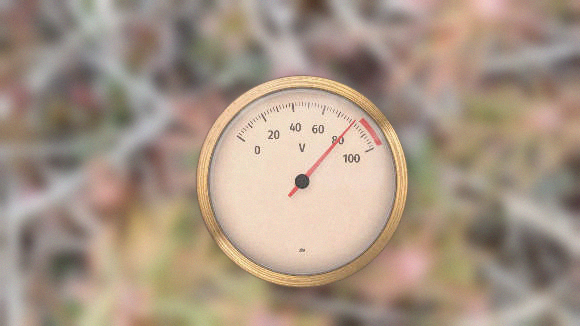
80 V
